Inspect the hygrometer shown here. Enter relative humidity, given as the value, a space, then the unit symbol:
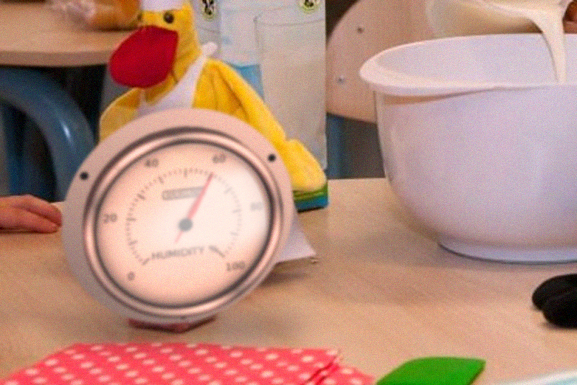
60 %
